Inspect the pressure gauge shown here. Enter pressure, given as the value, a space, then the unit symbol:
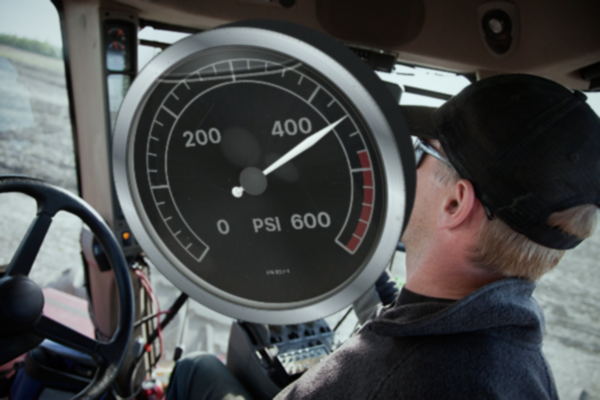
440 psi
